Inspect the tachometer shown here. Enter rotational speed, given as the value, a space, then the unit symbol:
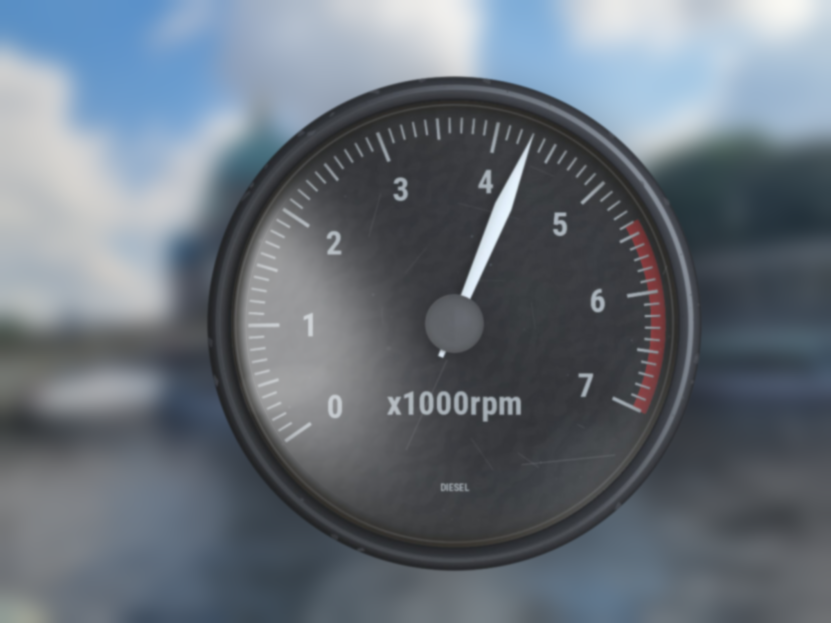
4300 rpm
